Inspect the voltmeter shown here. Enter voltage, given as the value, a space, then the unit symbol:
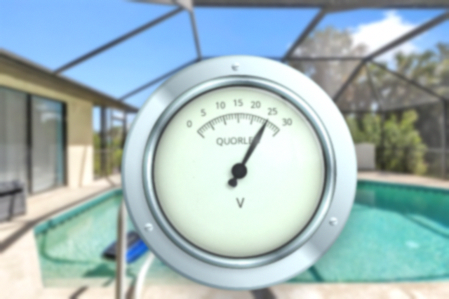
25 V
